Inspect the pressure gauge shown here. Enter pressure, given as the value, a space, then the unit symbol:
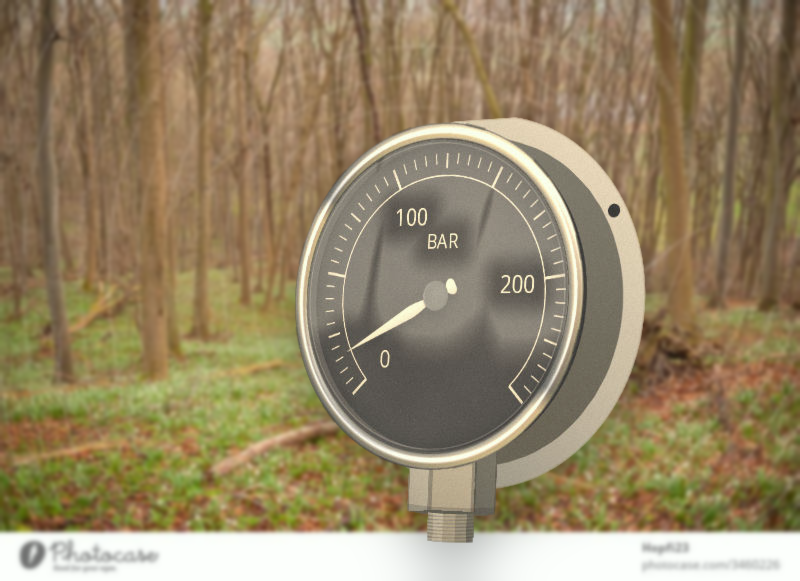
15 bar
